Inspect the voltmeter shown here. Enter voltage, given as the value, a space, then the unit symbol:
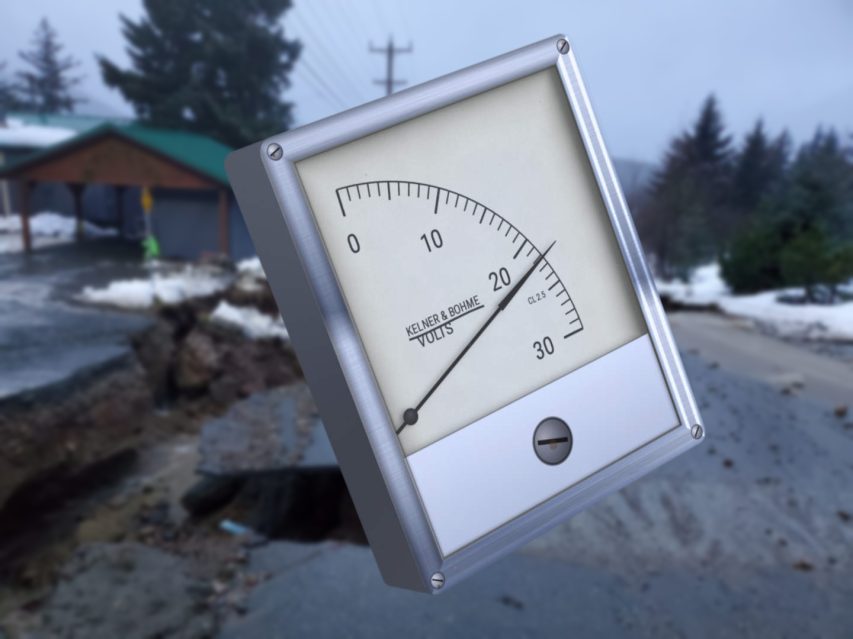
22 V
